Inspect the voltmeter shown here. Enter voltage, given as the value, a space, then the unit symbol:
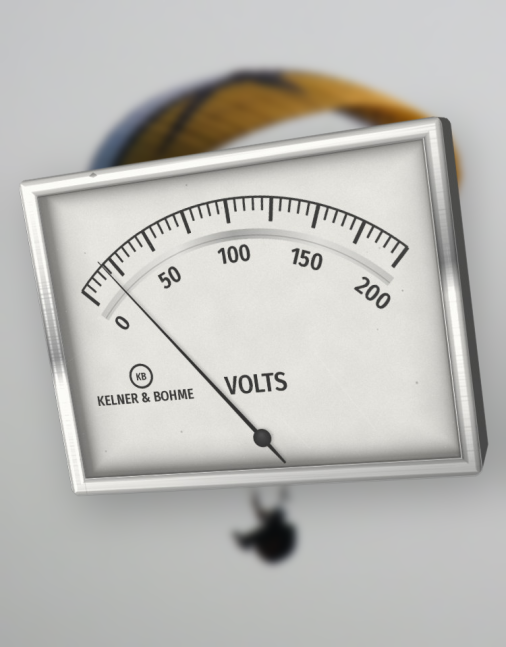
20 V
